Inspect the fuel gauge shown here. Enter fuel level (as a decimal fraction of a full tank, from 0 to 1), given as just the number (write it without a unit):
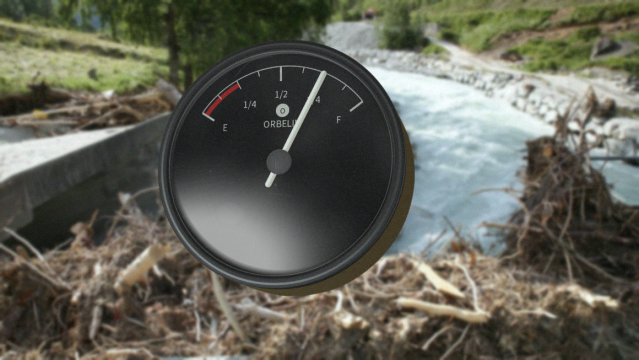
0.75
